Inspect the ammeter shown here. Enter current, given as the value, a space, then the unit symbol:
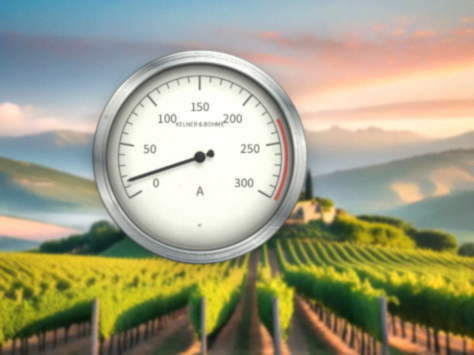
15 A
